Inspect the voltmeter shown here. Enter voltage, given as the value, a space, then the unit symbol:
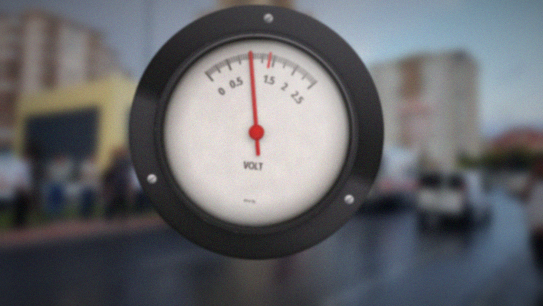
1 V
